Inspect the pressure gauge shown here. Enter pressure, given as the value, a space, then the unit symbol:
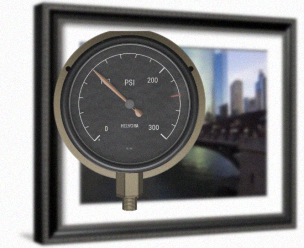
100 psi
